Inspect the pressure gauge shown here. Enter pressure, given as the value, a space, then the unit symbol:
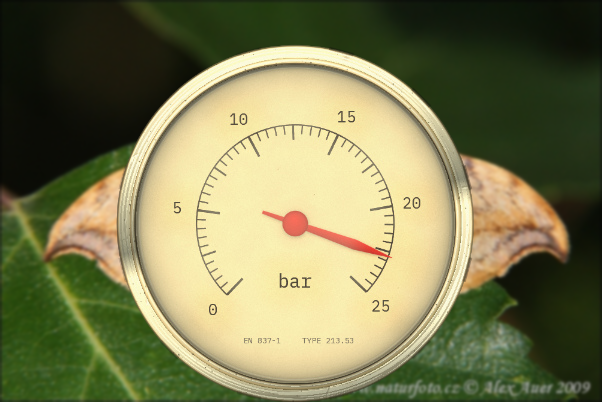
22.75 bar
